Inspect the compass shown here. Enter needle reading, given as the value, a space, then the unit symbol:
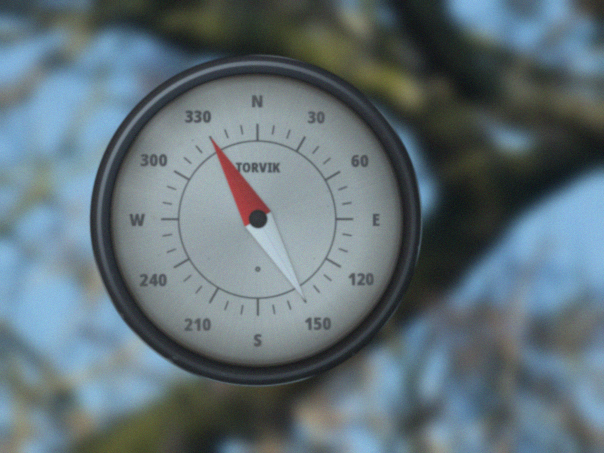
330 °
